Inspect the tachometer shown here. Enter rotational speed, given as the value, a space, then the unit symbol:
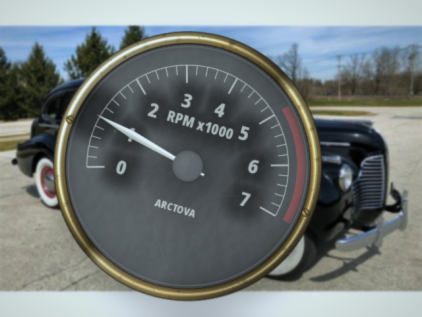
1000 rpm
